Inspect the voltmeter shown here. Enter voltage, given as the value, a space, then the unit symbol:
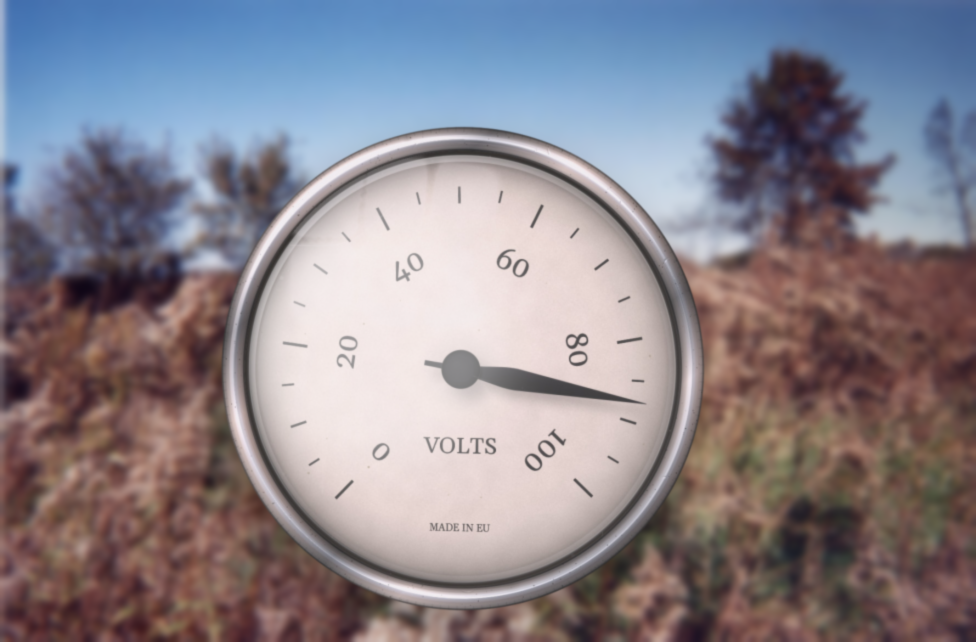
87.5 V
